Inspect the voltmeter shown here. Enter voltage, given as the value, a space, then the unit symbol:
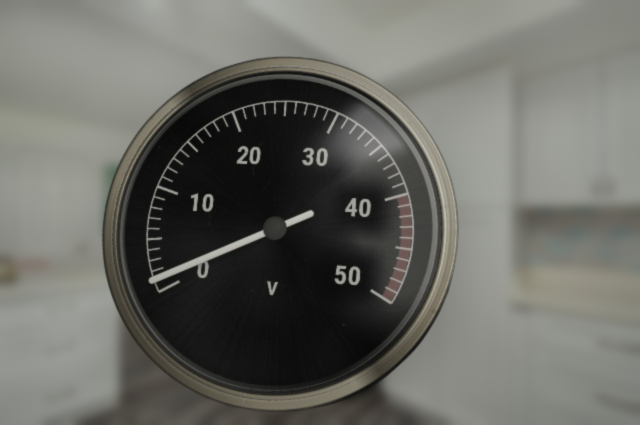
1 V
